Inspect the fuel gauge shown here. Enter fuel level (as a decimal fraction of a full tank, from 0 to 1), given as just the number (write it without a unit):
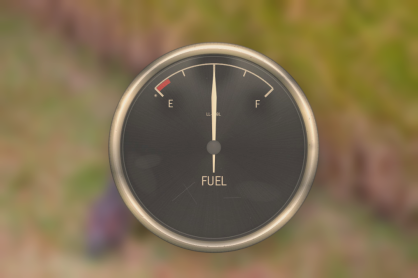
0.5
